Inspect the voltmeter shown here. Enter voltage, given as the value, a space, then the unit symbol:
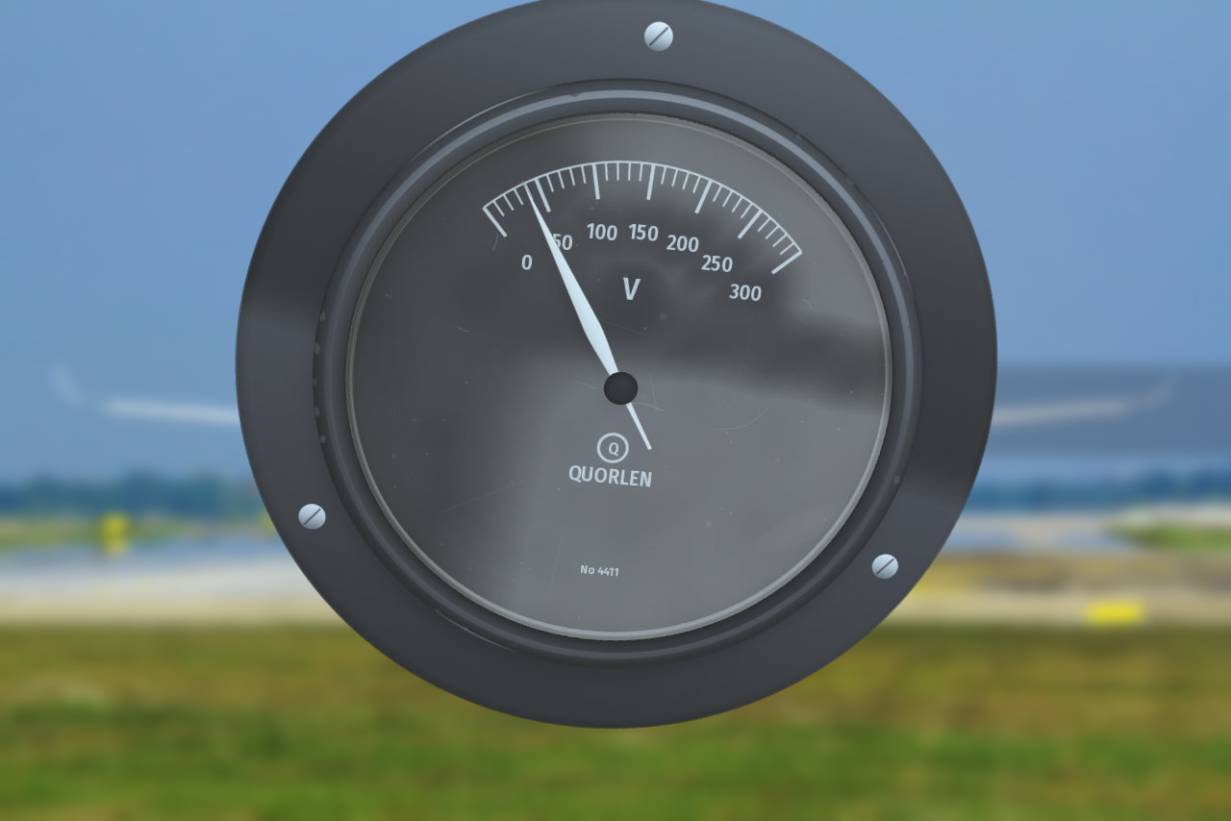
40 V
